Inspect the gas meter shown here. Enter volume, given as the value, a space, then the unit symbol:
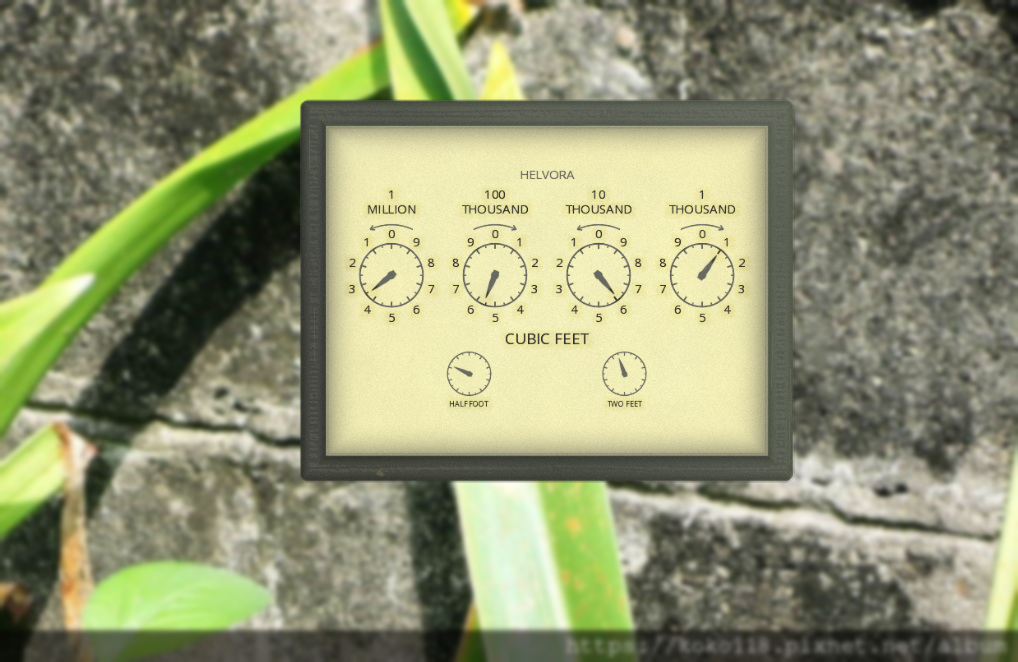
356100 ft³
